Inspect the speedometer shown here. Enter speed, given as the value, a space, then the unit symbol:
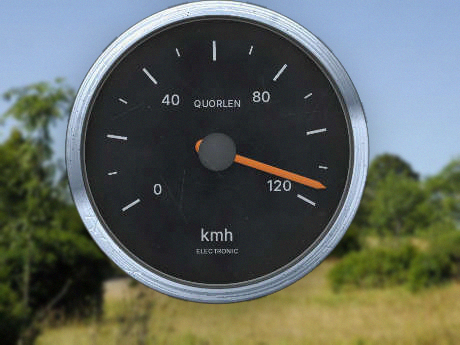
115 km/h
